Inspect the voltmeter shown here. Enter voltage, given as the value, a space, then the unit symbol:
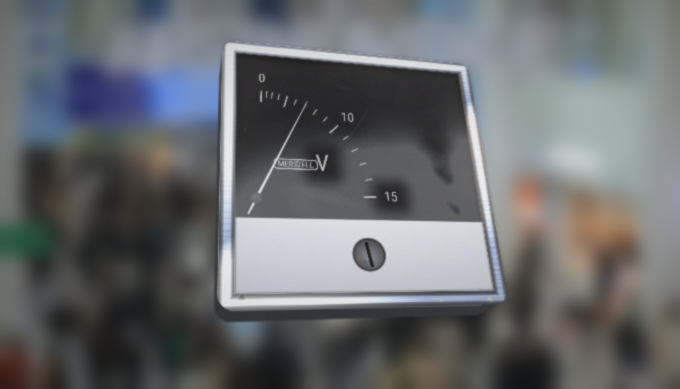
7 V
